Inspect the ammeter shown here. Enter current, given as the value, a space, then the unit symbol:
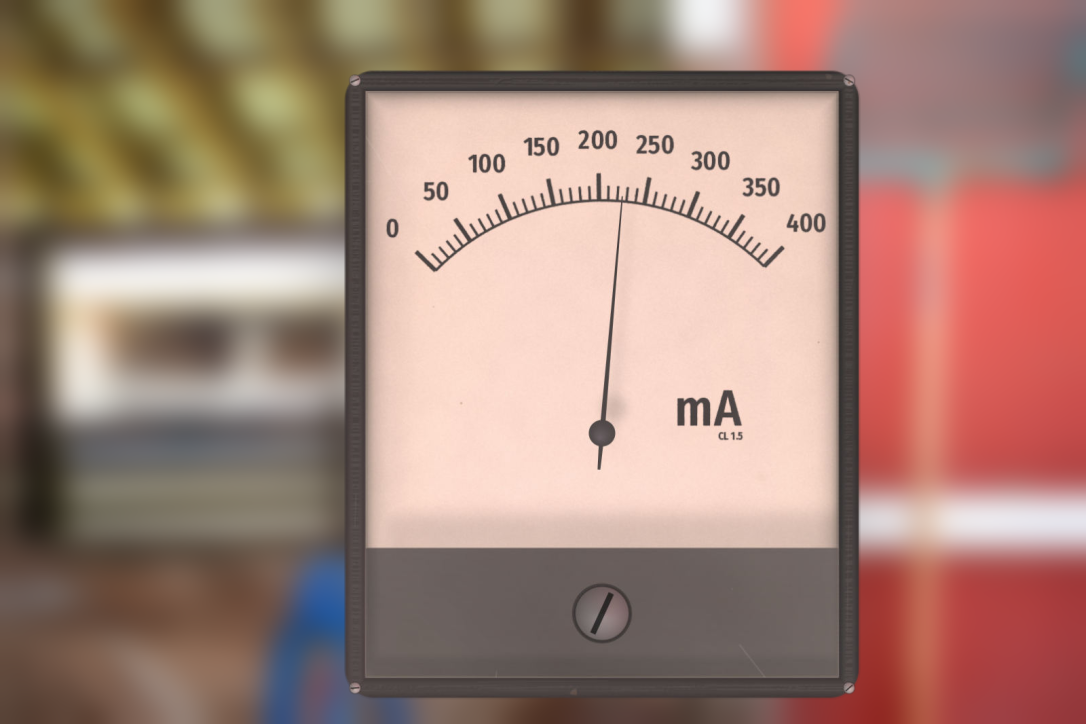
225 mA
